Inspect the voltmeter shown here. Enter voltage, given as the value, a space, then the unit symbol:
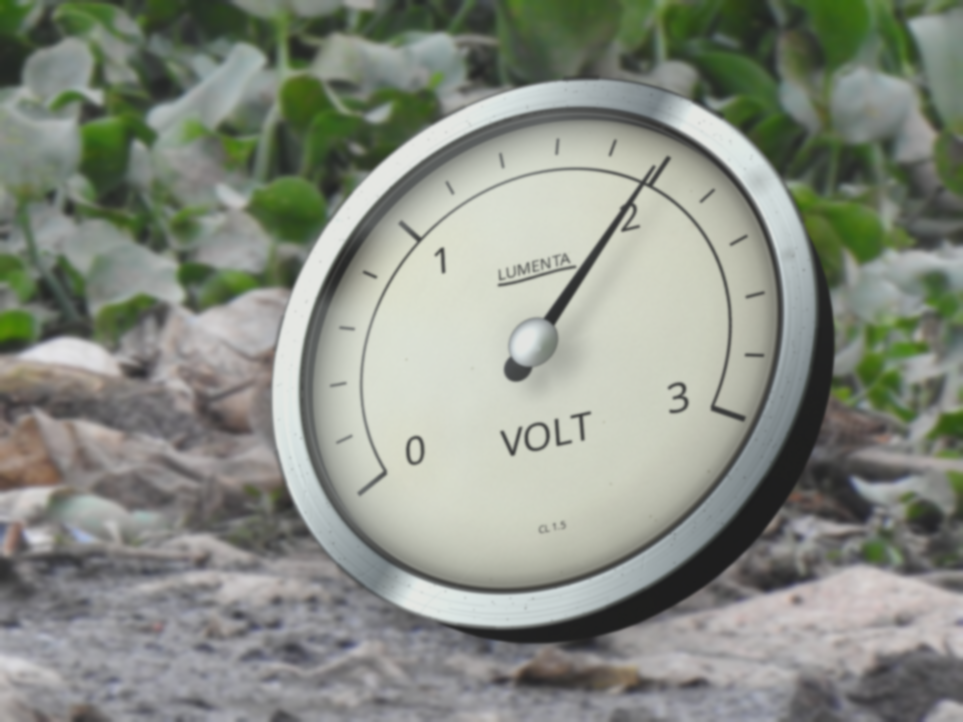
2 V
